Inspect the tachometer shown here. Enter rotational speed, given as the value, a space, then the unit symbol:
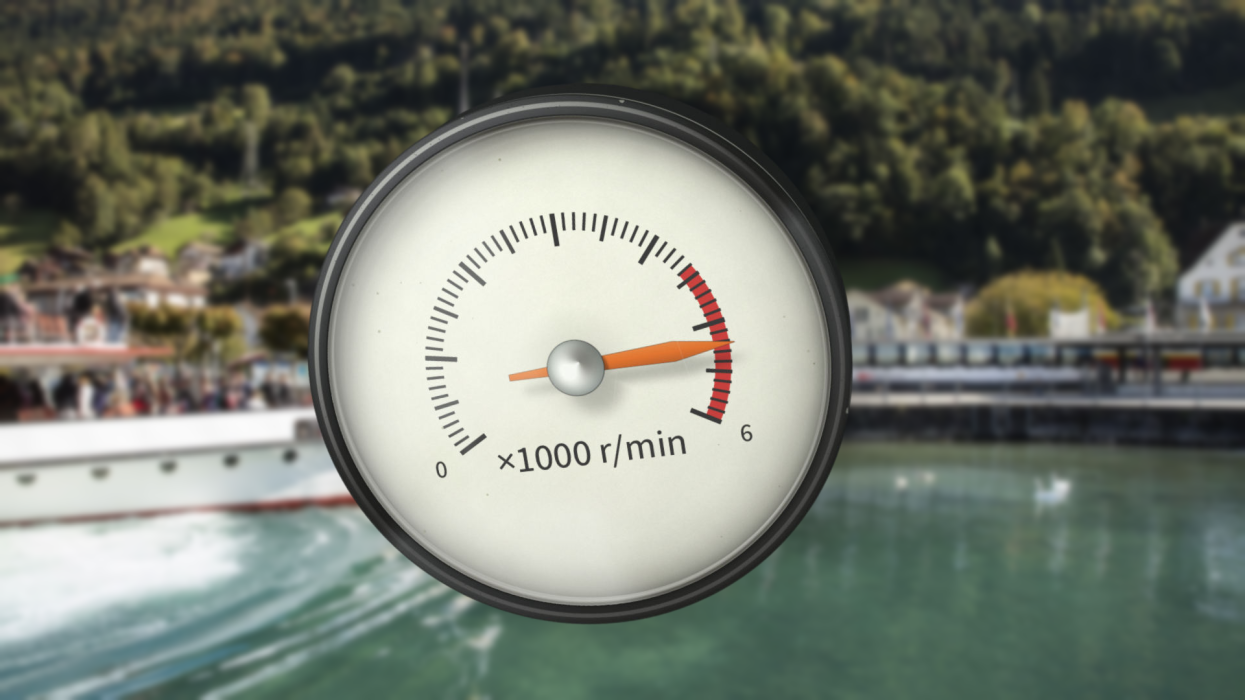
5200 rpm
